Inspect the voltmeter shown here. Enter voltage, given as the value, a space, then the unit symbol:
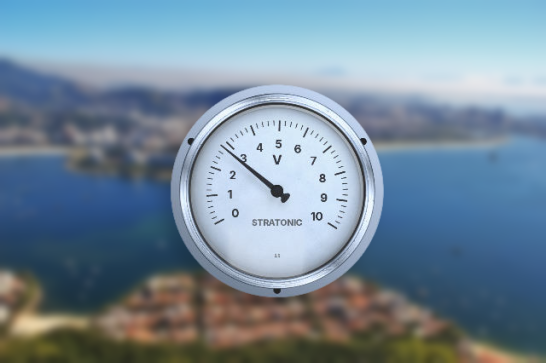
2.8 V
